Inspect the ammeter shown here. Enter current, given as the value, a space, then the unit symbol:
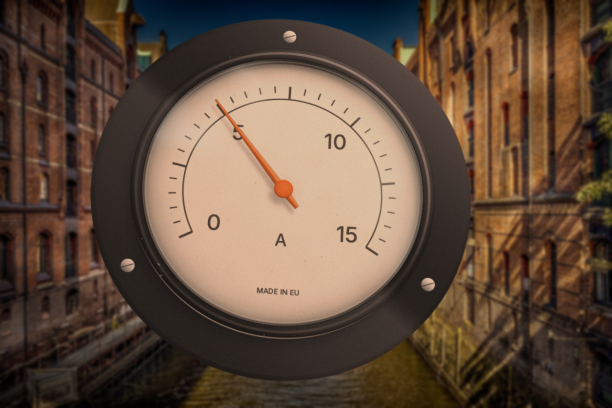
5 A
